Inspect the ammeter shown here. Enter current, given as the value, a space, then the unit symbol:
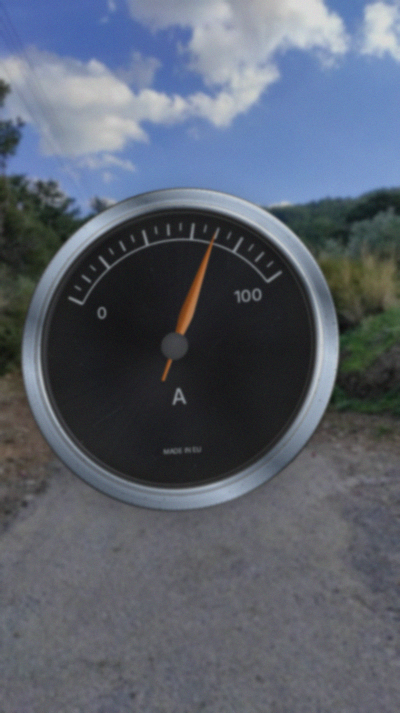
70 A
